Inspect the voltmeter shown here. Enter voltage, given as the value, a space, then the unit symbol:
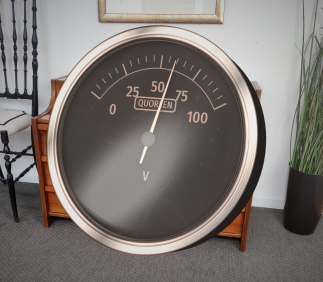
60 V
